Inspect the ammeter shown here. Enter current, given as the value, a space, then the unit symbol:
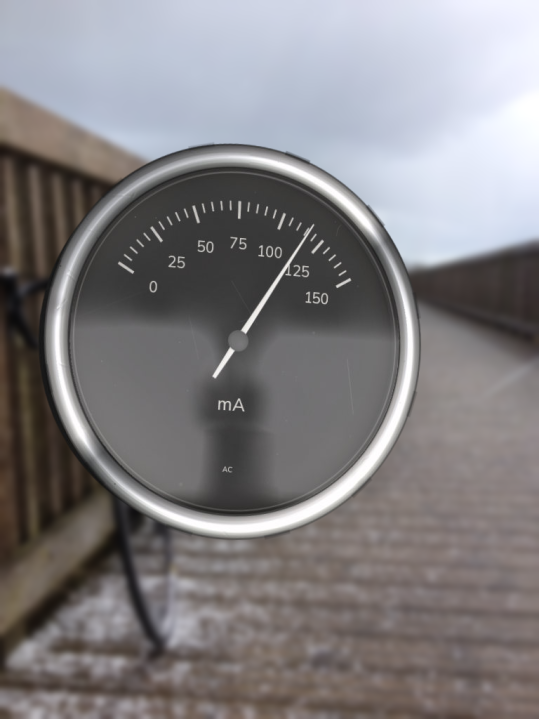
115 mA
